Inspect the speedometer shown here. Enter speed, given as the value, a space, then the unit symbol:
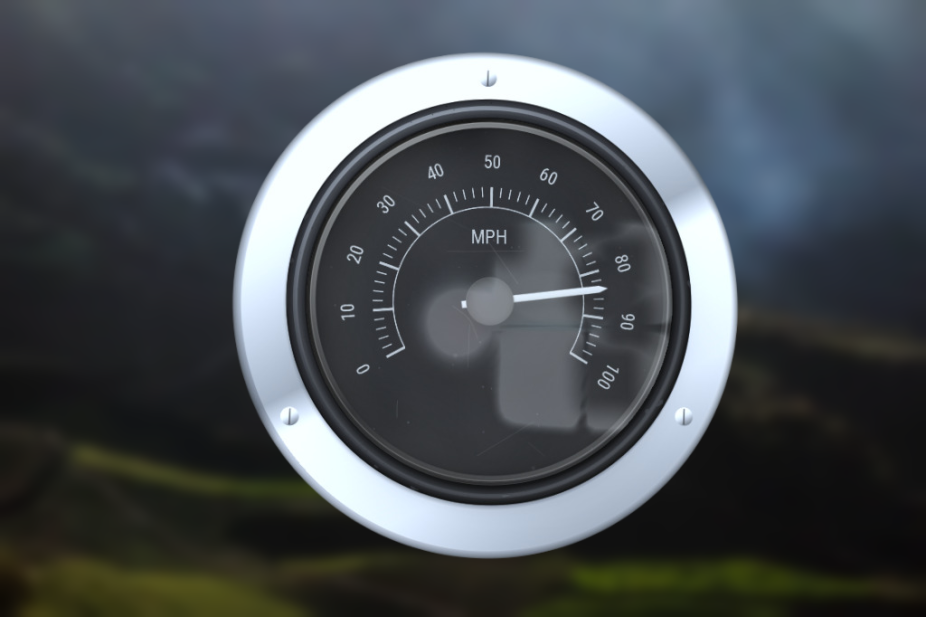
84 mph
